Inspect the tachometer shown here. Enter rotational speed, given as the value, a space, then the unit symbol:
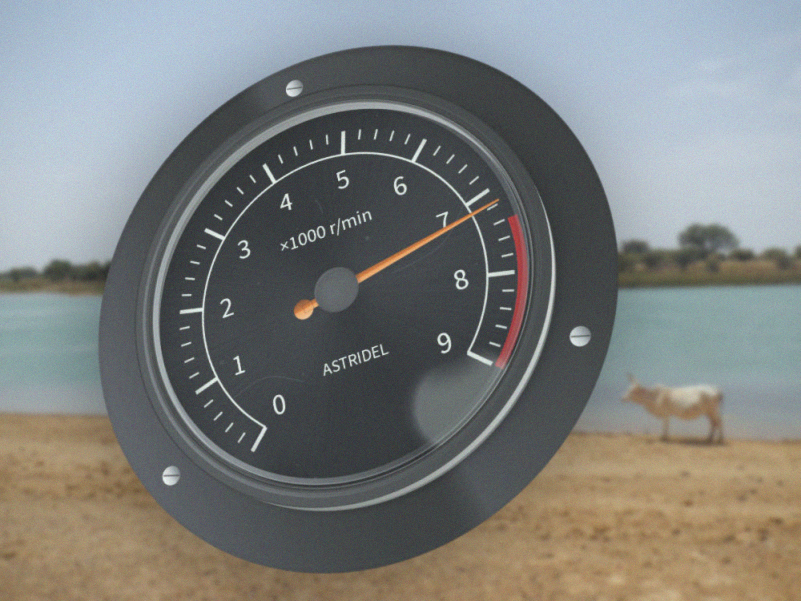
7200 rpm
